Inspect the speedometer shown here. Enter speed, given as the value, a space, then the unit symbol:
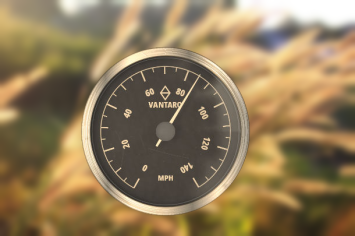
85 mph
